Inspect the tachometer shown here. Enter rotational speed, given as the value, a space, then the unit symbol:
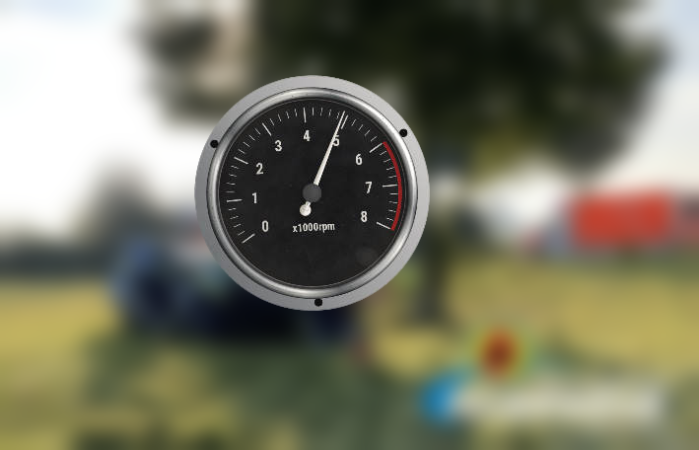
4900 rpm
